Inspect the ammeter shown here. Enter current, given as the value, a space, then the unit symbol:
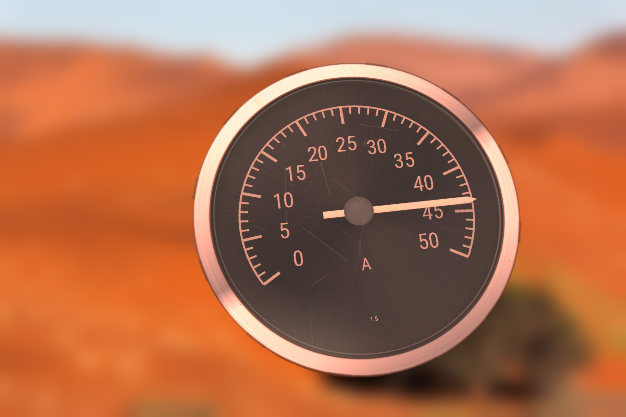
44 A
